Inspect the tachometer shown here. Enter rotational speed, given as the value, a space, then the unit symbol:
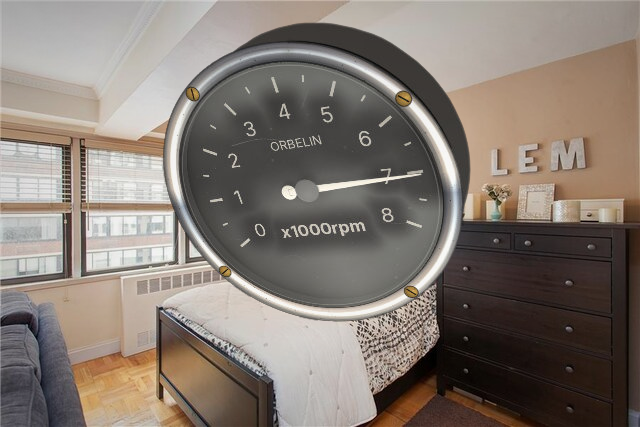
7000 rpm
